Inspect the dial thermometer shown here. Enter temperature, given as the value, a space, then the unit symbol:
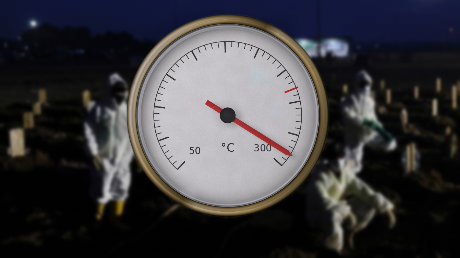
290 °C
